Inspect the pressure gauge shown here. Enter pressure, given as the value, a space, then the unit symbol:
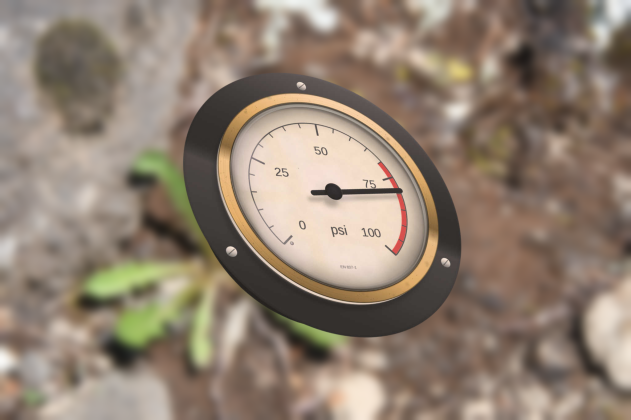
80 psi
